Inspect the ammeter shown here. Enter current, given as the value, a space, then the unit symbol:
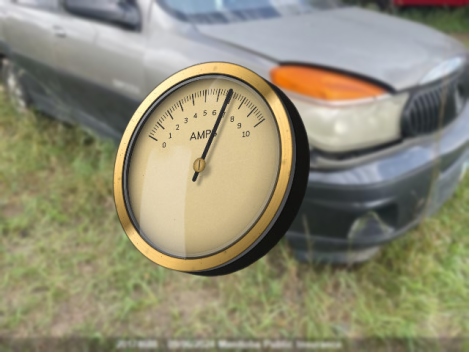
7 A
